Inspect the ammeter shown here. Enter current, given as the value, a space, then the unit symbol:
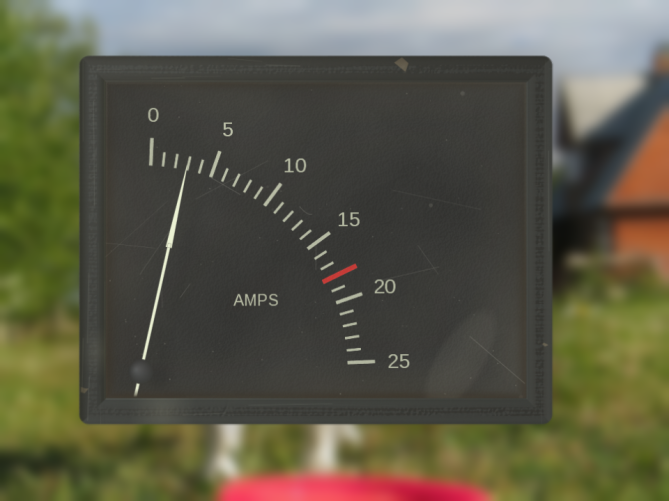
3 A
